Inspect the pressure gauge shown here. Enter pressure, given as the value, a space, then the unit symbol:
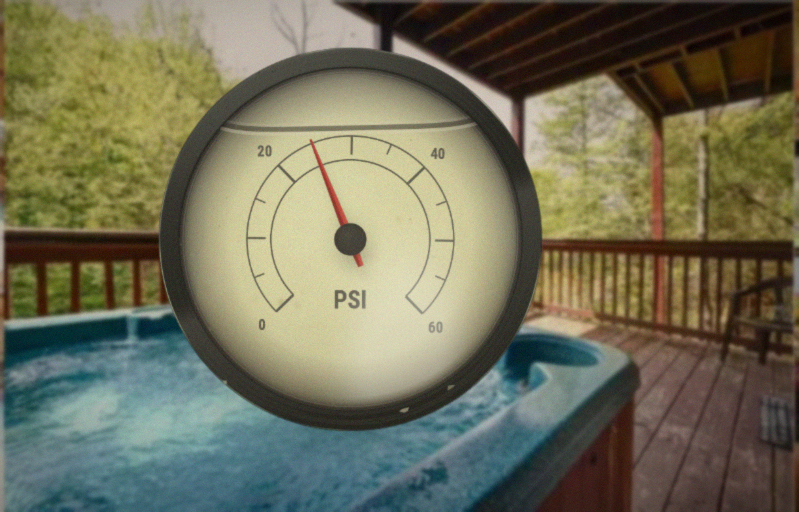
25 psi
